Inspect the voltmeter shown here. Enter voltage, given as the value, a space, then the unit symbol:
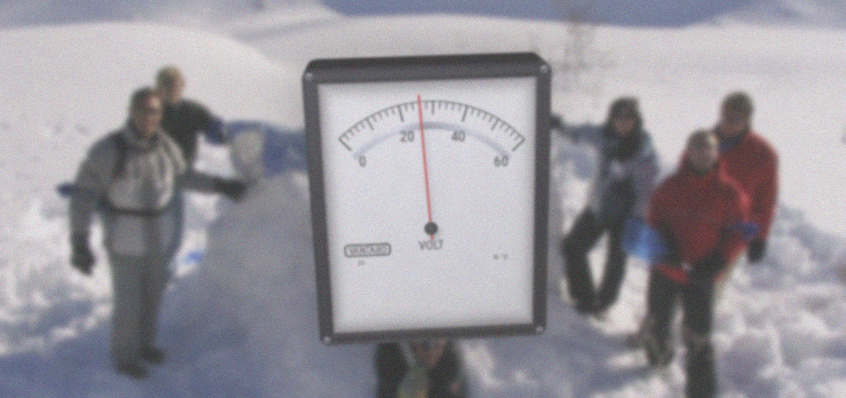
26 V
